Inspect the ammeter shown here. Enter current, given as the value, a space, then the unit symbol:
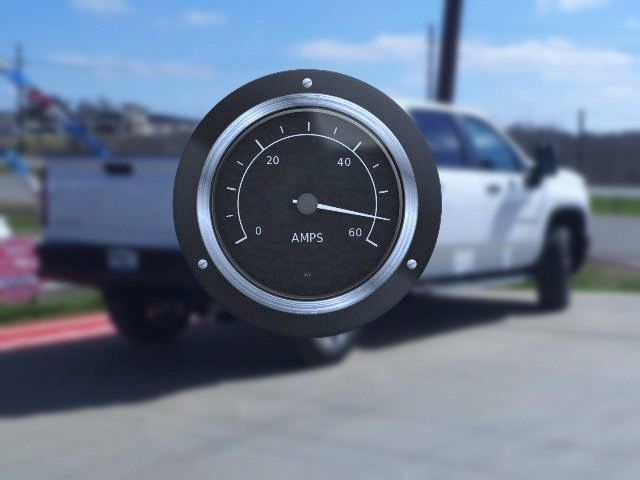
55 A
